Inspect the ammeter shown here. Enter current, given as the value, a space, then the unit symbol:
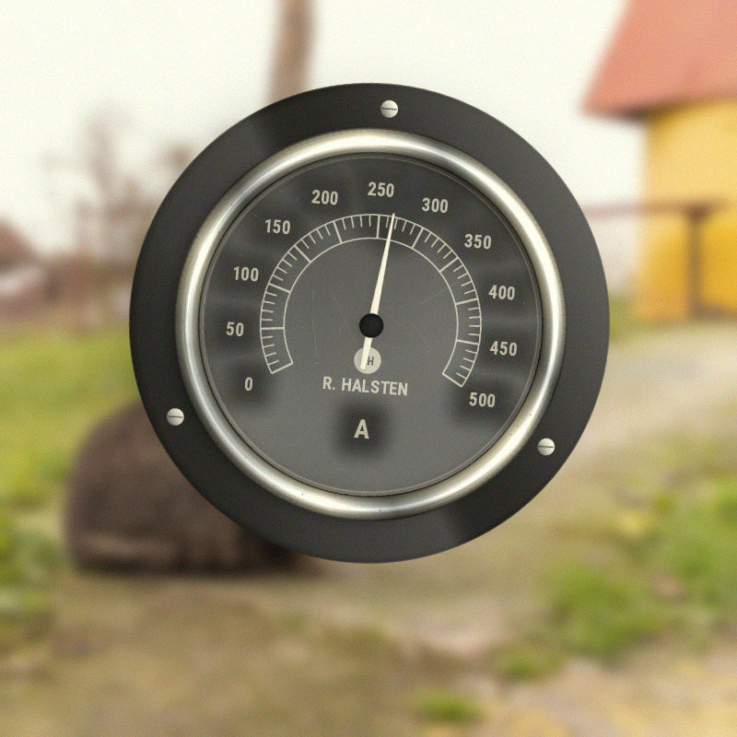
265 A
